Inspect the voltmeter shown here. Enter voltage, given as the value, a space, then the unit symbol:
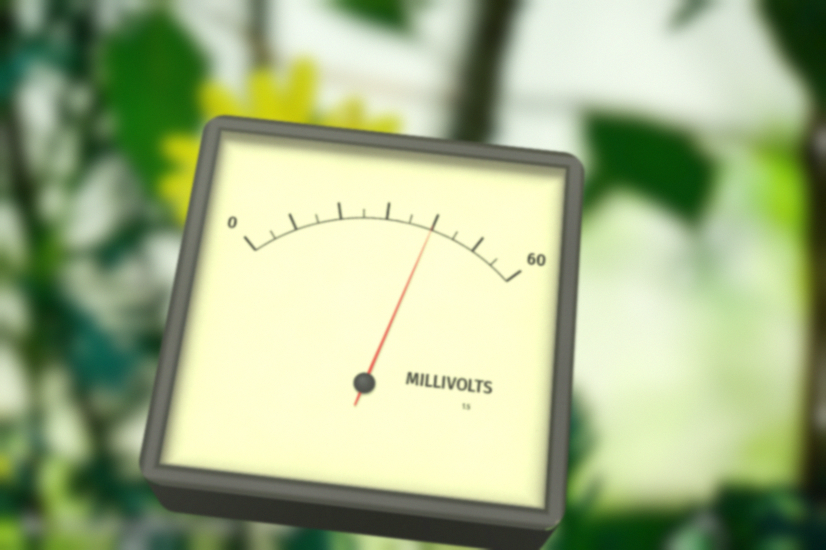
40 mV
